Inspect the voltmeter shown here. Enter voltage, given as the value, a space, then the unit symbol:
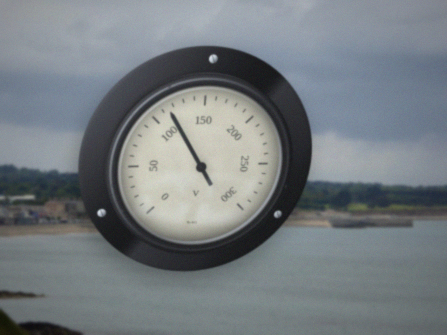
115 V
